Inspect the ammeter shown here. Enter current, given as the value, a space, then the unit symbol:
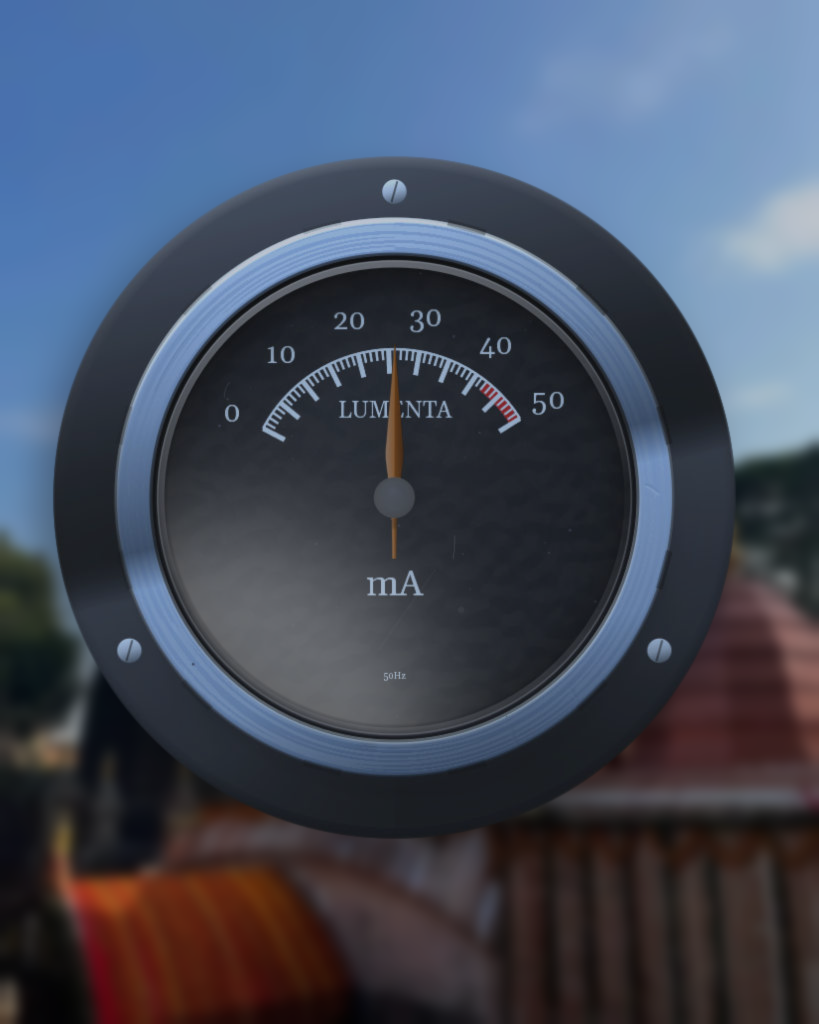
26 mA
